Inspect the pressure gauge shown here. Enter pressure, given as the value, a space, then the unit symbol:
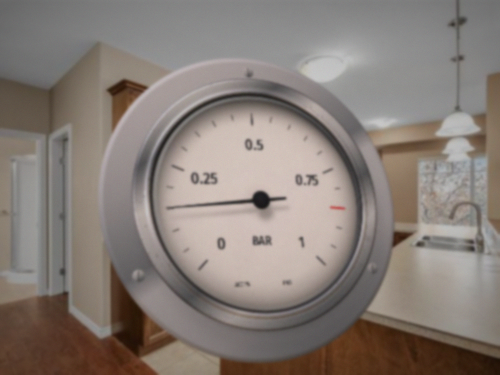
0.15 bar
